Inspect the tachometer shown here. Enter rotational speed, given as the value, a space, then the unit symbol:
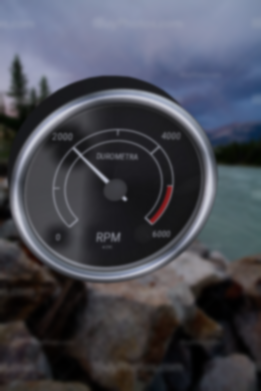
2000 rpm
